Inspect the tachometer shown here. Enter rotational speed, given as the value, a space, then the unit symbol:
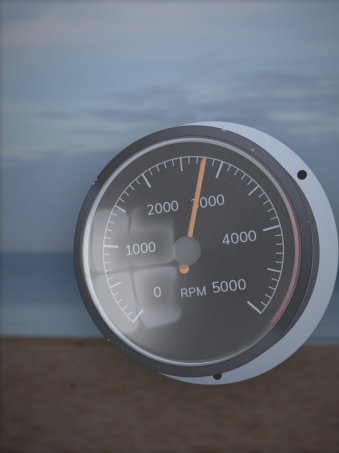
2800 rpm
